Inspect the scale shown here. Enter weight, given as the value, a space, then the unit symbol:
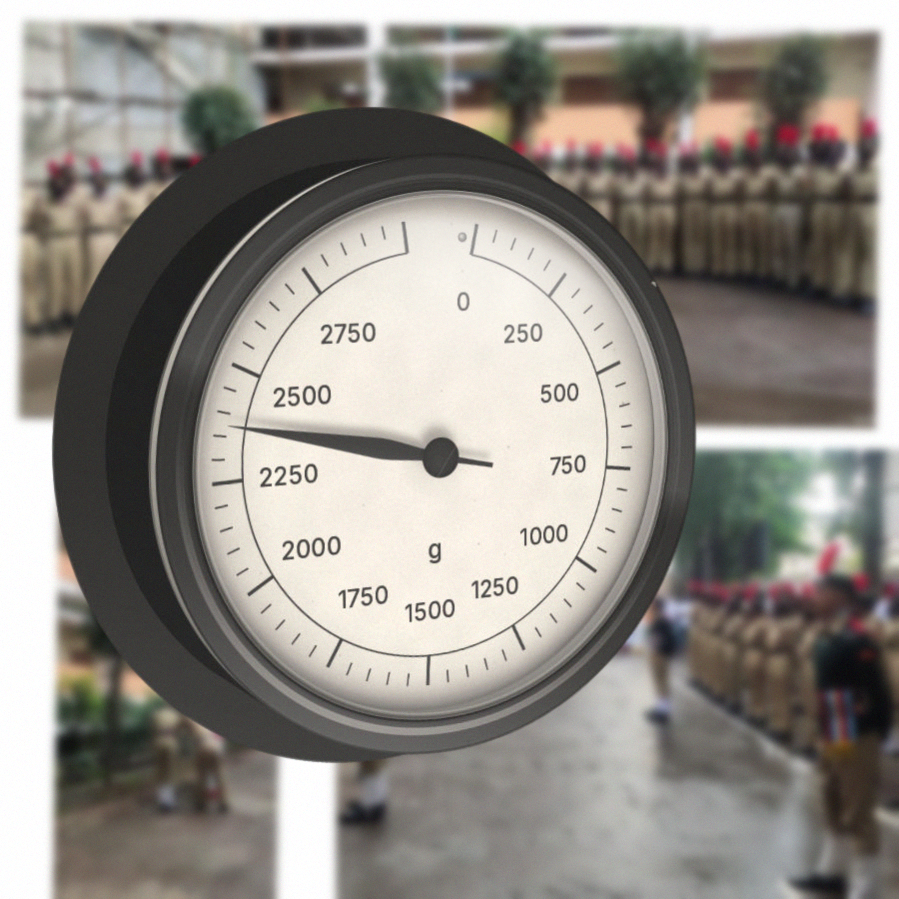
2375 g
